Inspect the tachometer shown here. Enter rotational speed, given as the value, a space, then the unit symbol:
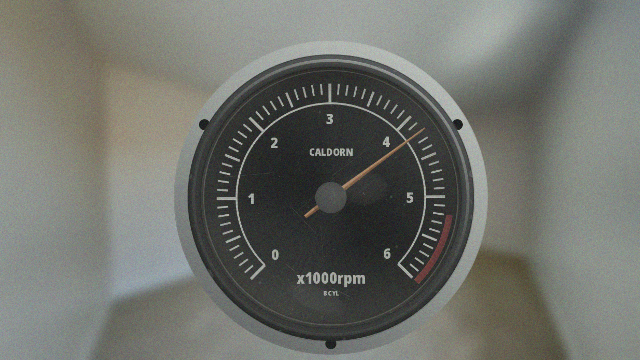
4200 rpm
